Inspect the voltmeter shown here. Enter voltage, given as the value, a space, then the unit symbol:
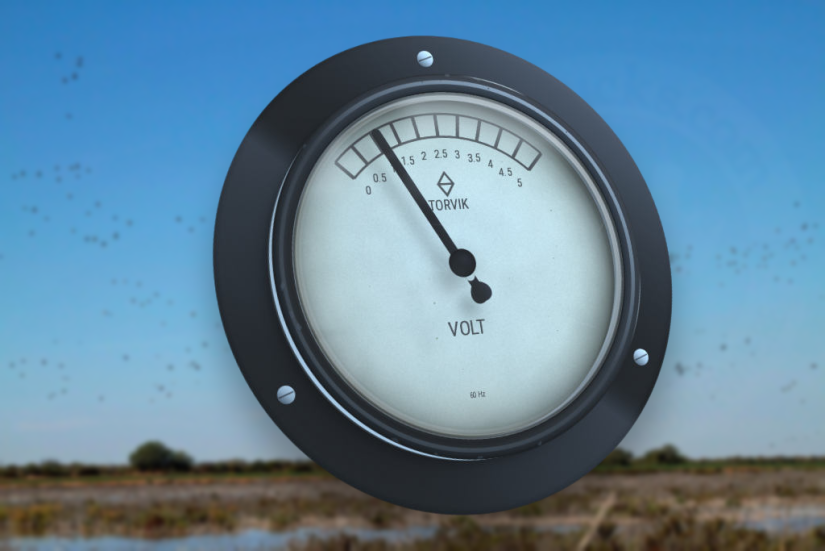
1 V
